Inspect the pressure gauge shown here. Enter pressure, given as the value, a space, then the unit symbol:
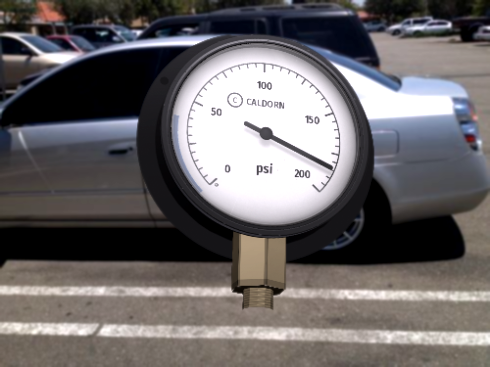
185 psi
